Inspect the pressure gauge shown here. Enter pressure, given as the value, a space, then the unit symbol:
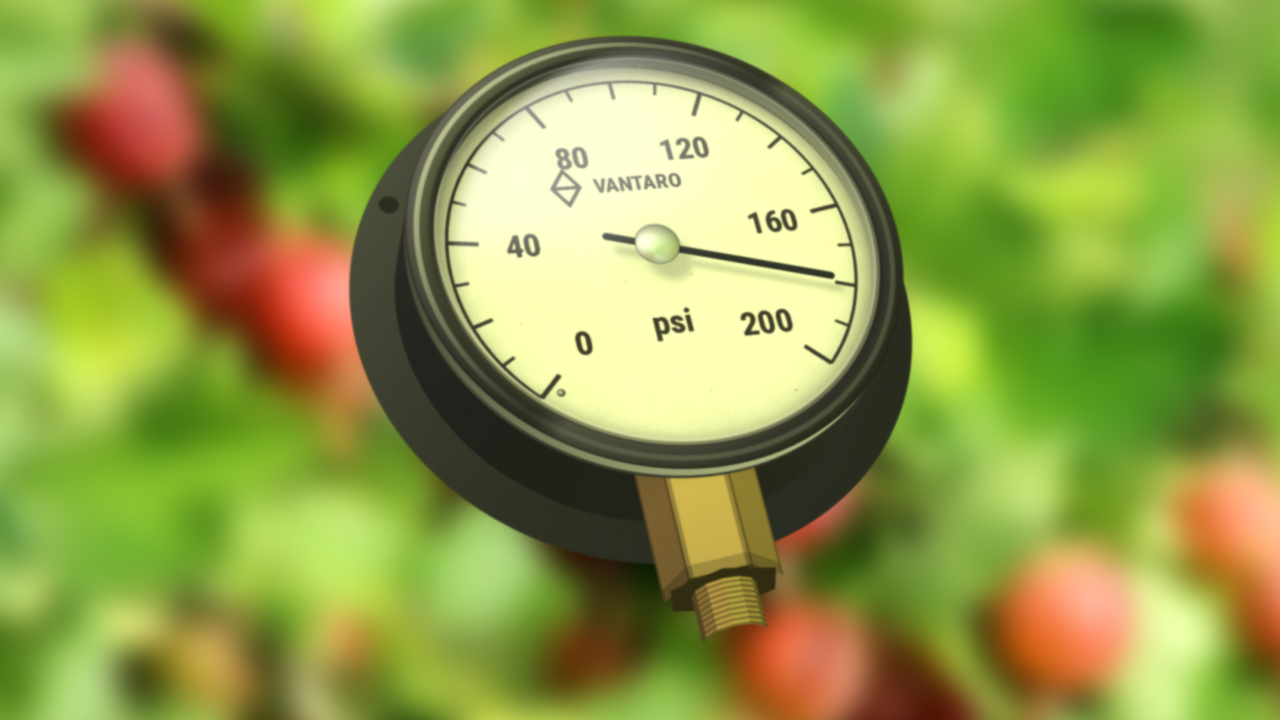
180 psi
